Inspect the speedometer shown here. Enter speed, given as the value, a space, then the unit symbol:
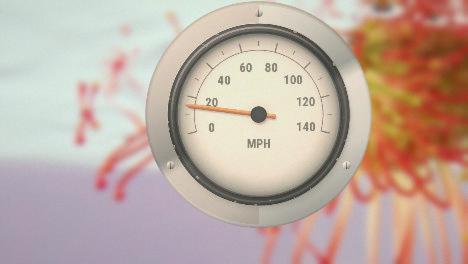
15 mph
